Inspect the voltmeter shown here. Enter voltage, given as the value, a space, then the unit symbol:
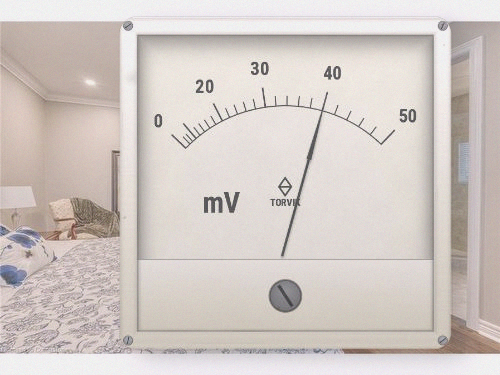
40 mV
